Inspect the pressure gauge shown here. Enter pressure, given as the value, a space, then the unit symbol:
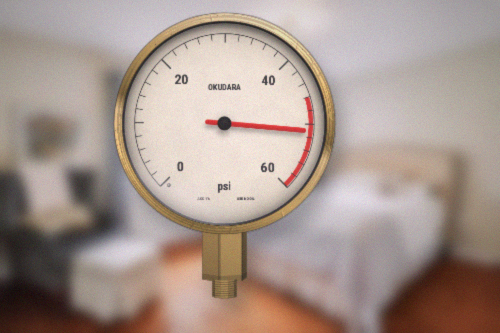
51 psi
